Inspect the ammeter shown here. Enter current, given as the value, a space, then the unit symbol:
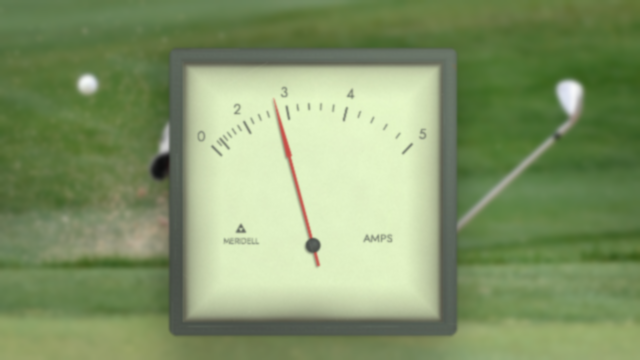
2.8 A
